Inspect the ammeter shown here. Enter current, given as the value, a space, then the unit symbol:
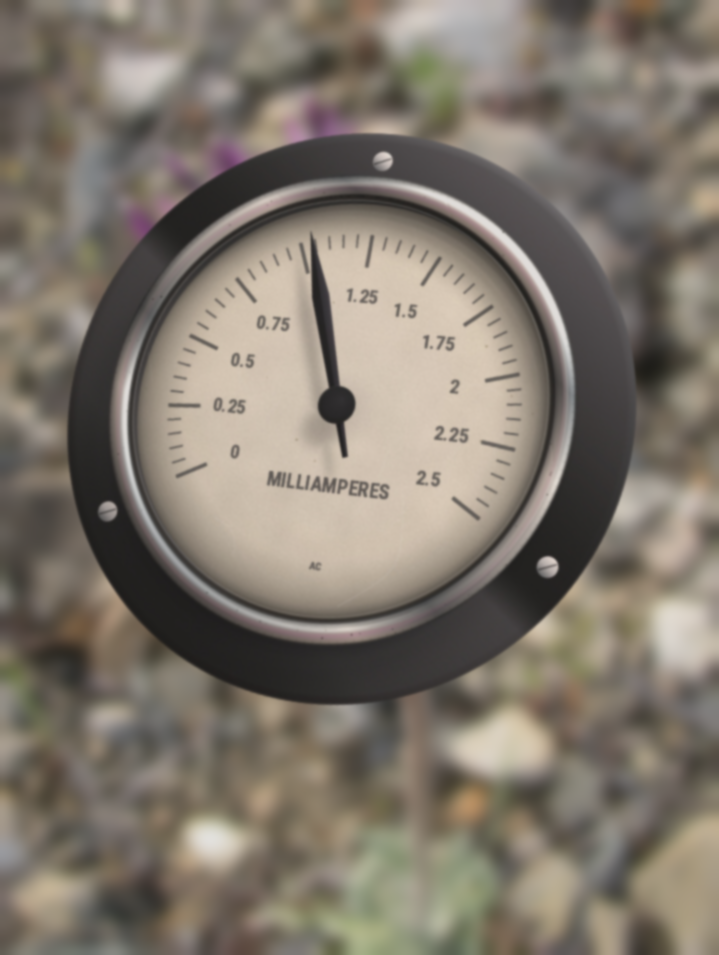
1.05 mA
